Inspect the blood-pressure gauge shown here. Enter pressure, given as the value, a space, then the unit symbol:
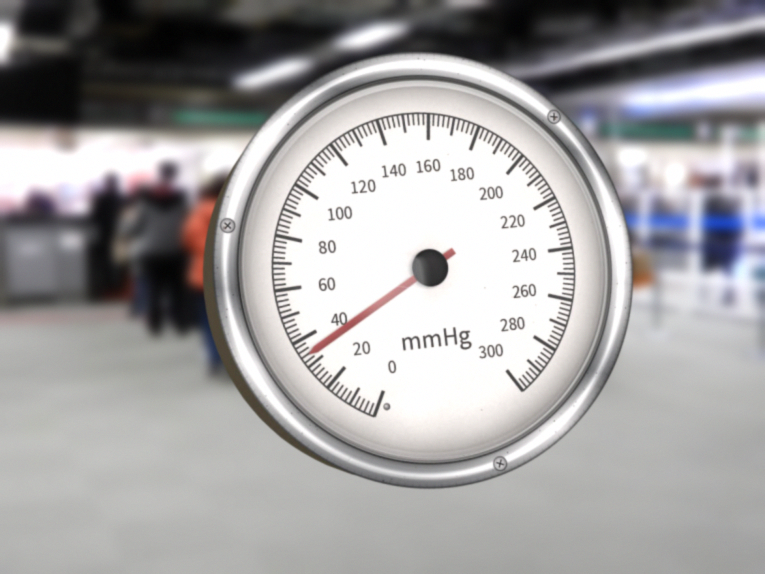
34 mmHg
